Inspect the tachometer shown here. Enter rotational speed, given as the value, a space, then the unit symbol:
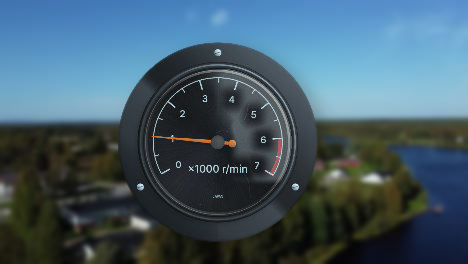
1000 rpm
